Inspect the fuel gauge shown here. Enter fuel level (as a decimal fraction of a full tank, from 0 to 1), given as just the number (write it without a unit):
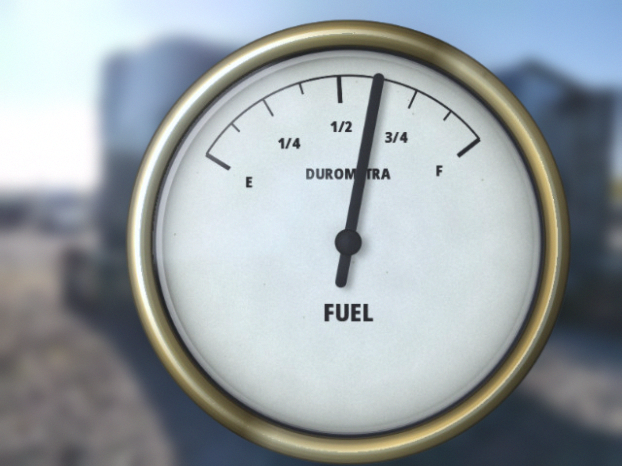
0.625
